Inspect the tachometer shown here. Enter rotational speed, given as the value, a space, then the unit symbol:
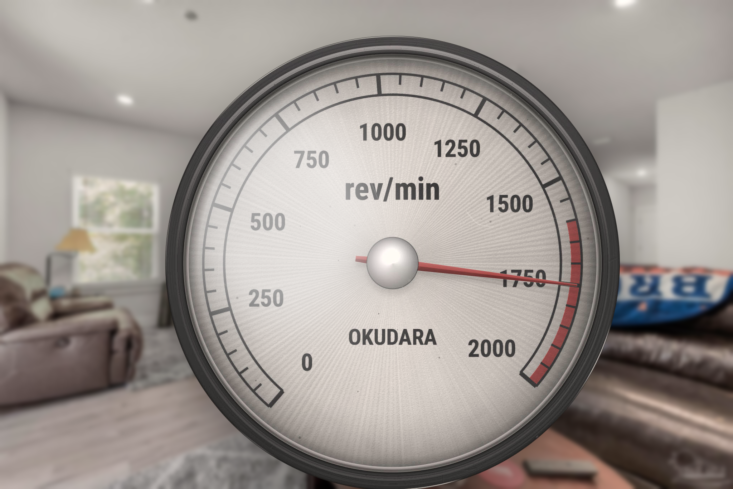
1750 rpm
